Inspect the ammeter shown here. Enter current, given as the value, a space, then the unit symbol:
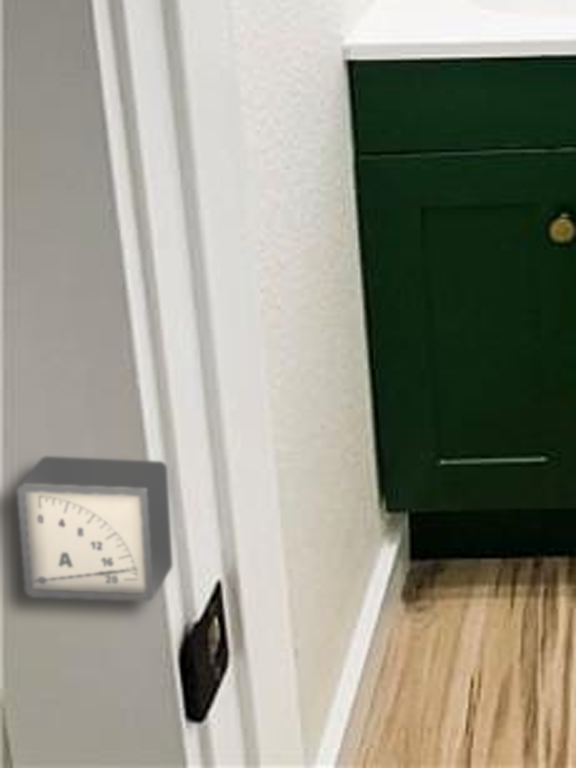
18 A
